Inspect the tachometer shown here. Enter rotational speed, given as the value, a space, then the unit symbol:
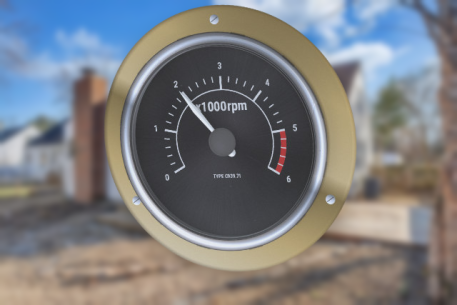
2000 rpm
